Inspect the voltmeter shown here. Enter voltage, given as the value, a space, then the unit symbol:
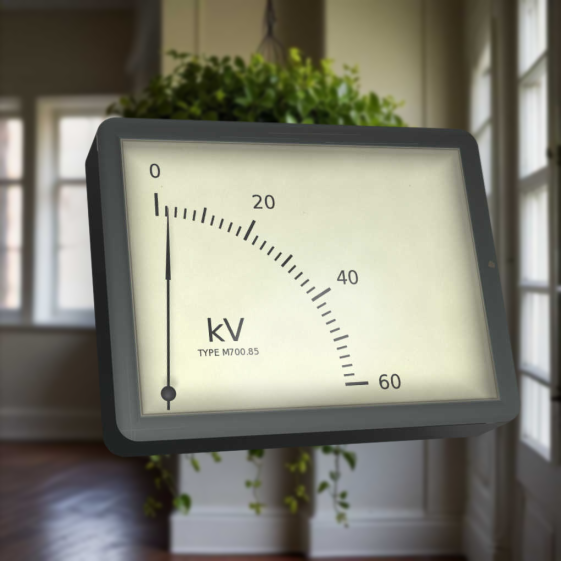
2 kV
